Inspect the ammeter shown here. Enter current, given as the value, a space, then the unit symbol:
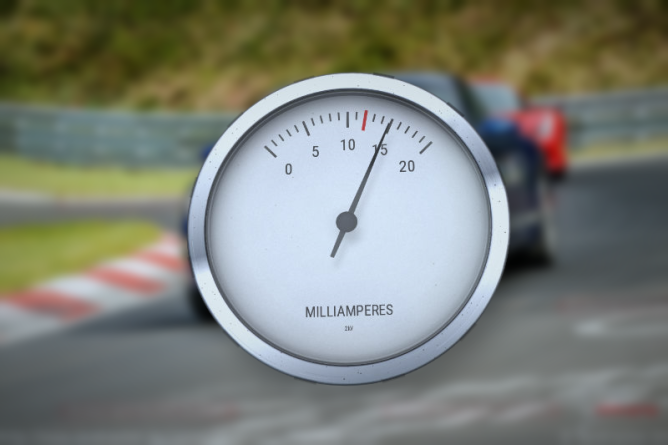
15 mA
